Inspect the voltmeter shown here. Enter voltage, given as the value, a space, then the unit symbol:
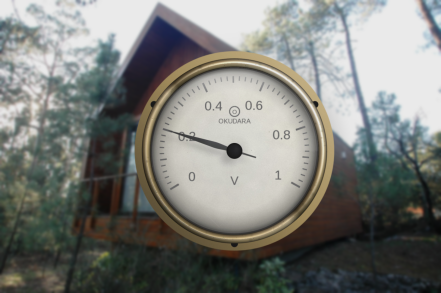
0.2 V
